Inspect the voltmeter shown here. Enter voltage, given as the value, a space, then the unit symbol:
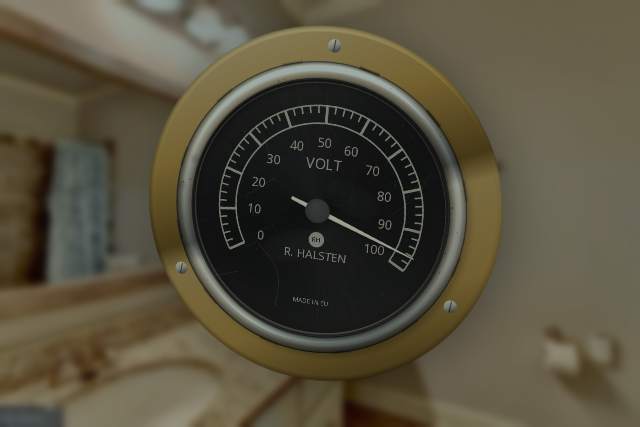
96 V
